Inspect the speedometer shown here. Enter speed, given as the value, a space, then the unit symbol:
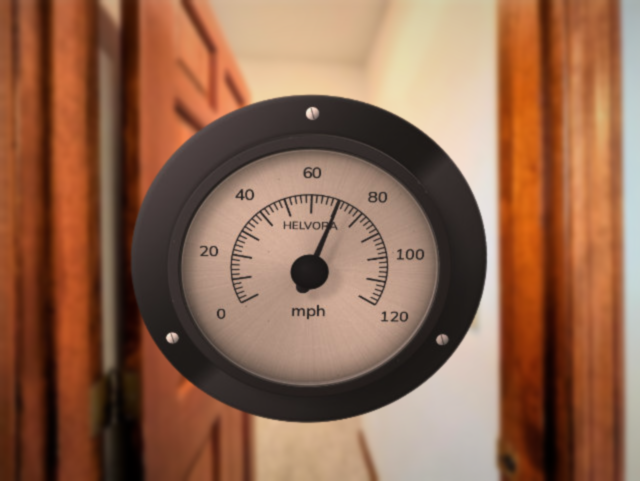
70 mph
